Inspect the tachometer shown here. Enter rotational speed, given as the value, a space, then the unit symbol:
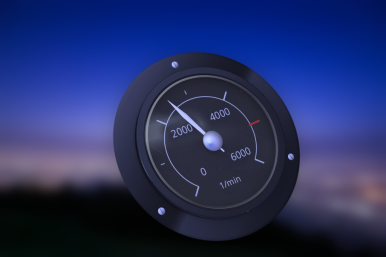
2500 rpm
